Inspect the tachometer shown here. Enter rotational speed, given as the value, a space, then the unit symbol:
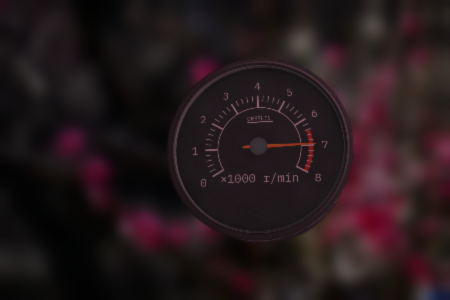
7000 rpm
